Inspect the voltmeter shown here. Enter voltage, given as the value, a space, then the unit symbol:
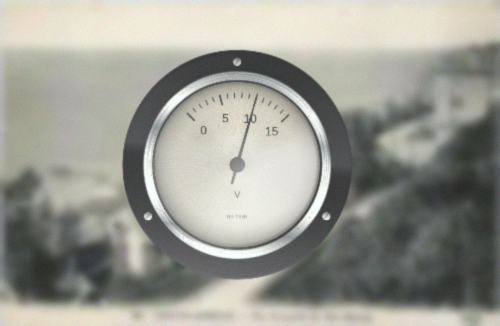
10 V
